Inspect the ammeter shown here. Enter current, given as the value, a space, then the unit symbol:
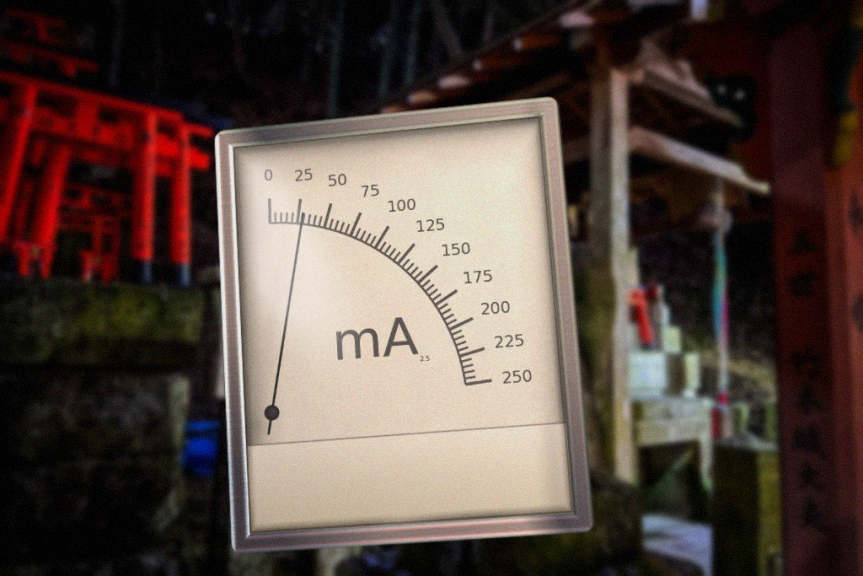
30 mA
